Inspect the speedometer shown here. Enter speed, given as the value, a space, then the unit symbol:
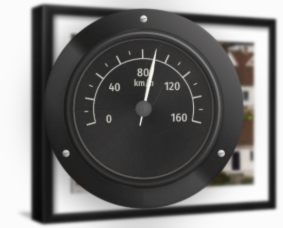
90 km/h
